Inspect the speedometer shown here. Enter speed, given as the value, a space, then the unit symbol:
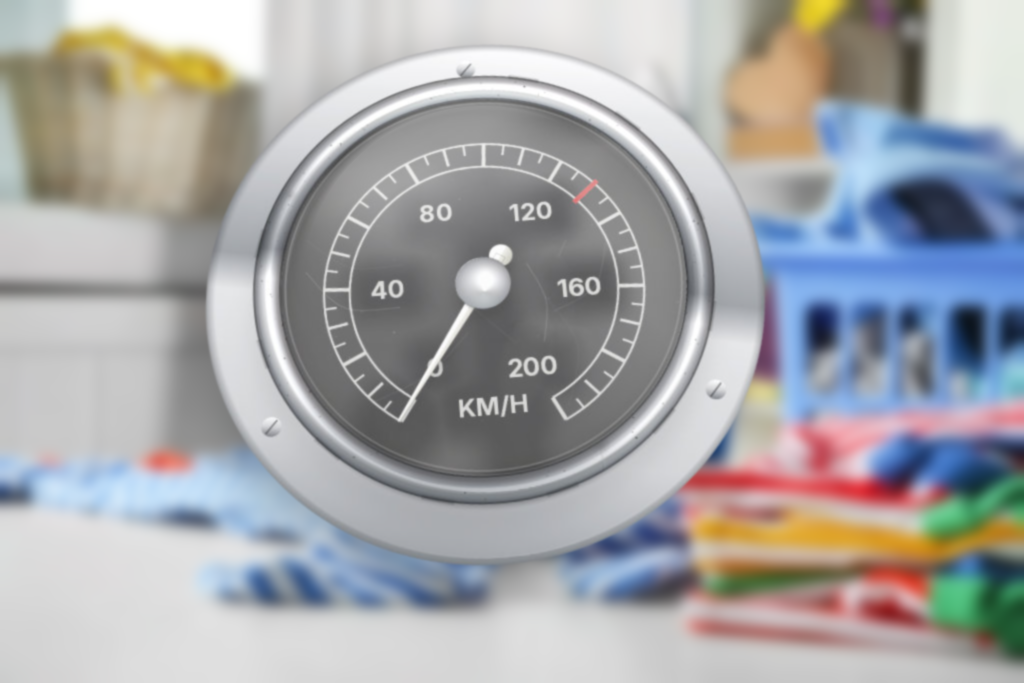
0 km/h
